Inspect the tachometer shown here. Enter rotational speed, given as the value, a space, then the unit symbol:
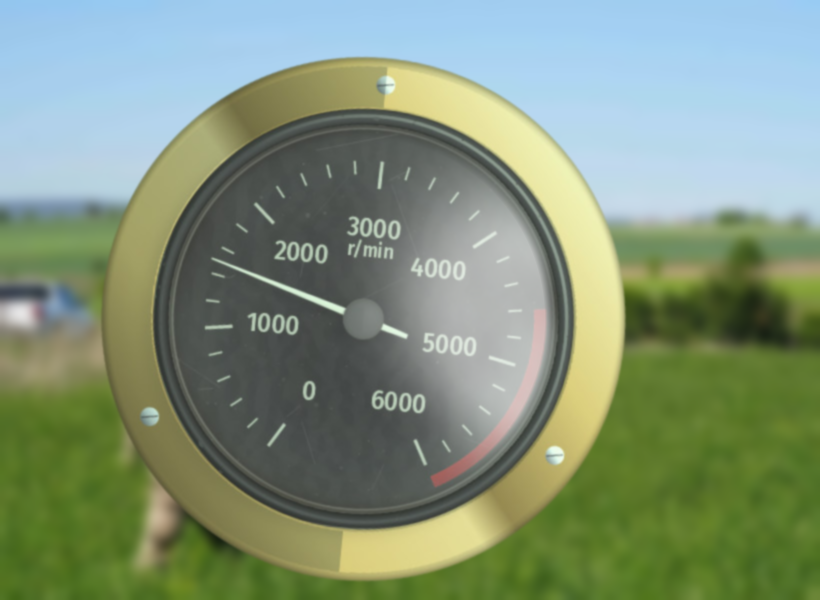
1500 rpm
